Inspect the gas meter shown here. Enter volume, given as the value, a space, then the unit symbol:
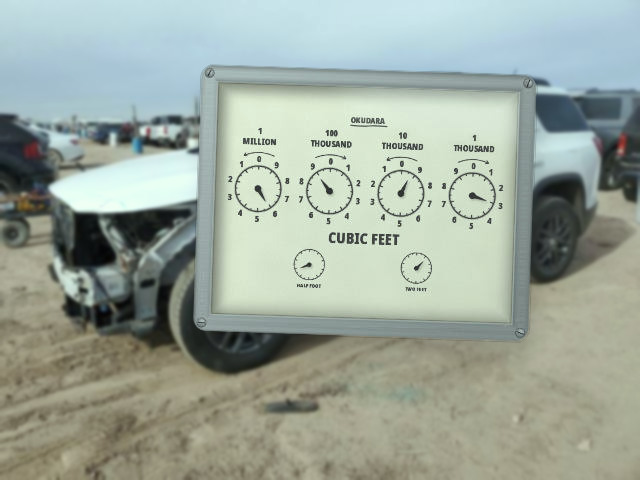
589300 ft³
